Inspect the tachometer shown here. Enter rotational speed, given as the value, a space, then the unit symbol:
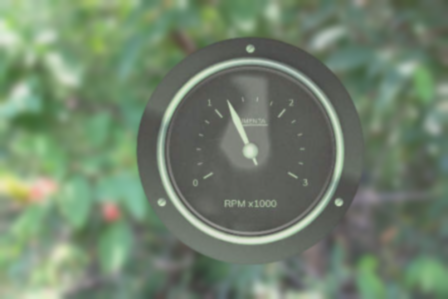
1200 rpm
